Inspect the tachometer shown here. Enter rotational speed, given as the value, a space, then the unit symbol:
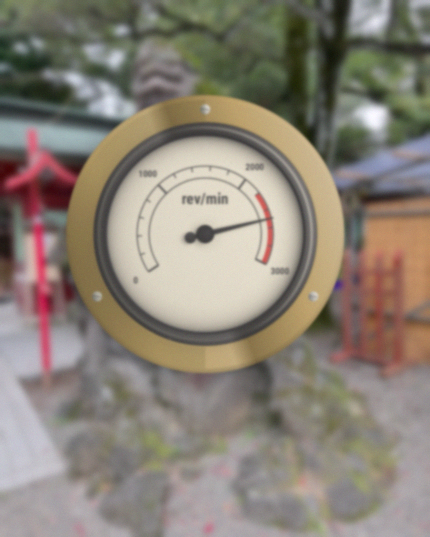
2500 rpm
